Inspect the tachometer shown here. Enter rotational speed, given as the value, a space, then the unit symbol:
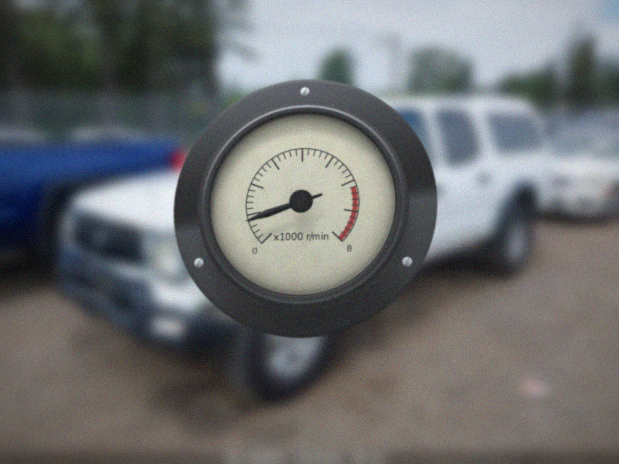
800 rpm
